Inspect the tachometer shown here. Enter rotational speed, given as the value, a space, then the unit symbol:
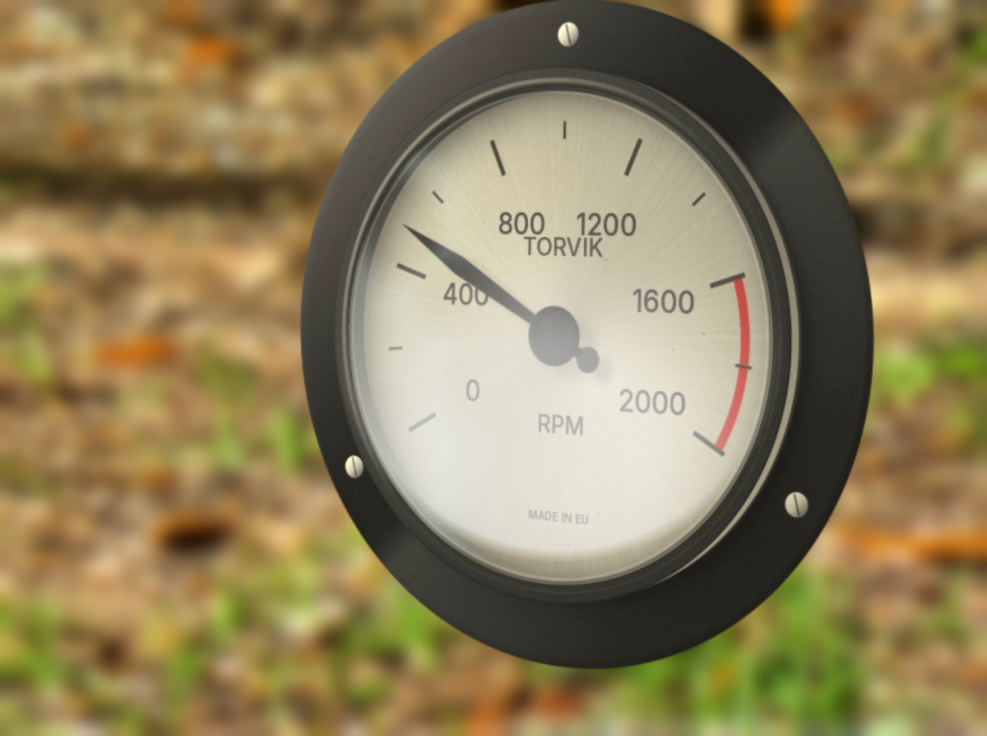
500 rpm
